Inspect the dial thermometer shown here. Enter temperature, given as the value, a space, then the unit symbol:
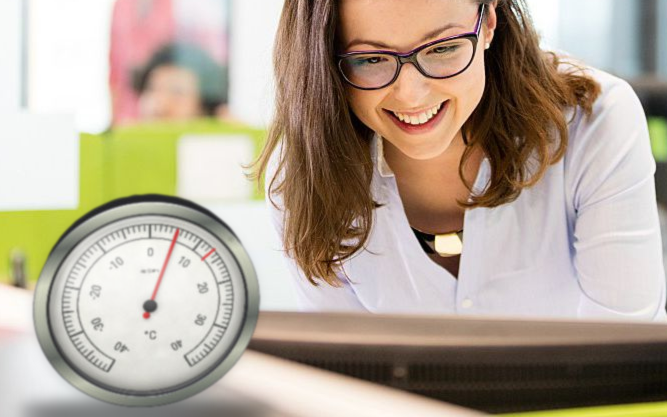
5 °C
